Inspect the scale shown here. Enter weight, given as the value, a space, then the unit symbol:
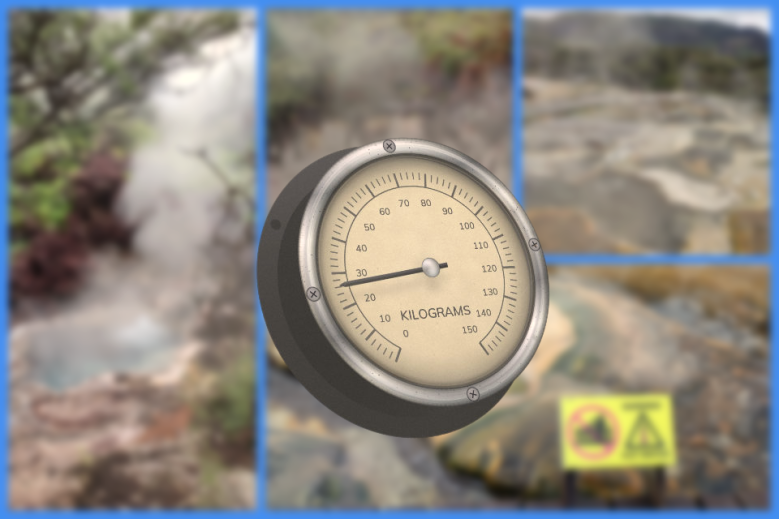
26 kg
